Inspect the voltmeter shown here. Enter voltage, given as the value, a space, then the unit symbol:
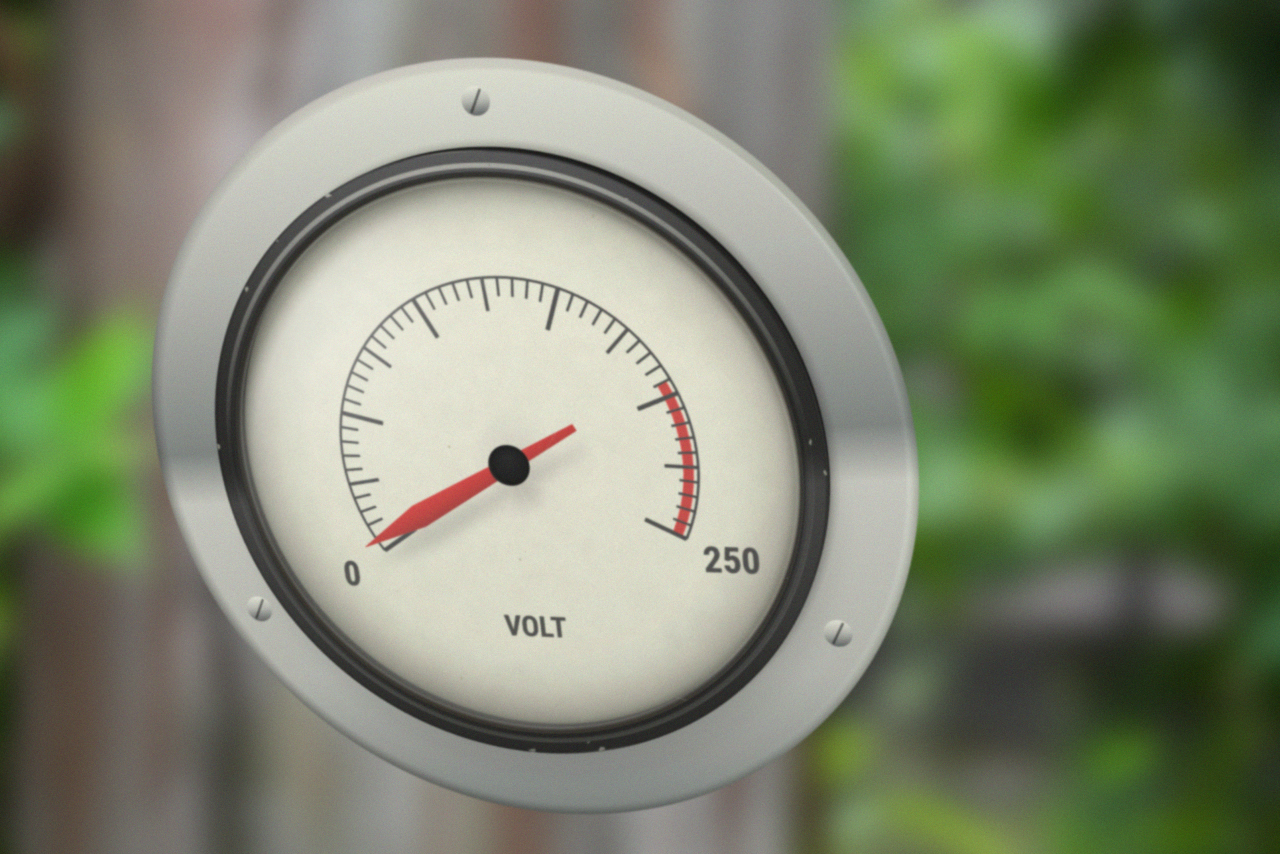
5 V
